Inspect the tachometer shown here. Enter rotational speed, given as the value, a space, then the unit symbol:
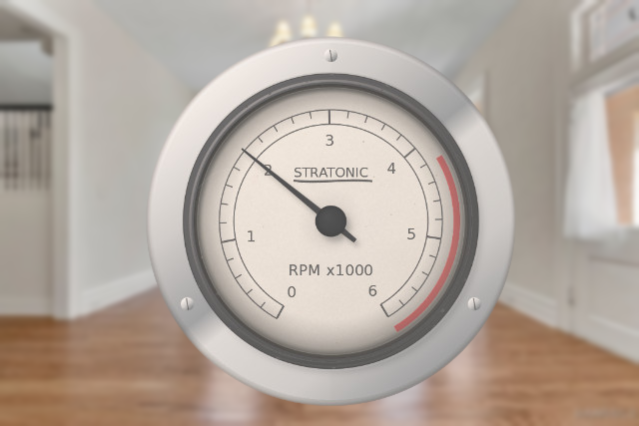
2000 rpm
